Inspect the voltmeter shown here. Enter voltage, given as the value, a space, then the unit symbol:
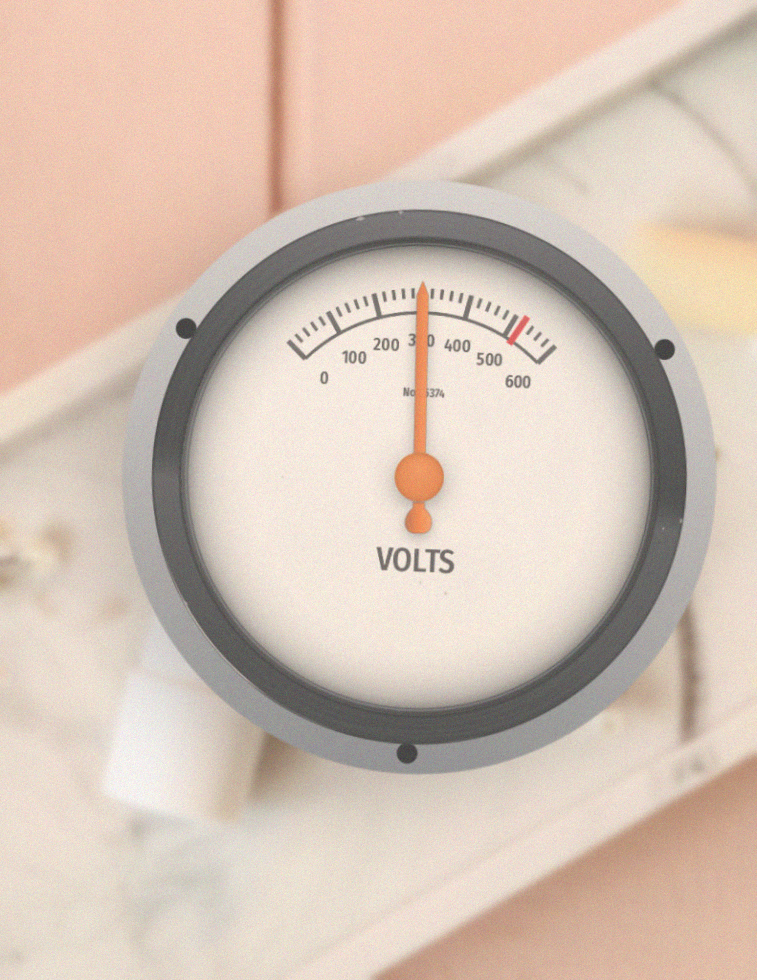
300 V
